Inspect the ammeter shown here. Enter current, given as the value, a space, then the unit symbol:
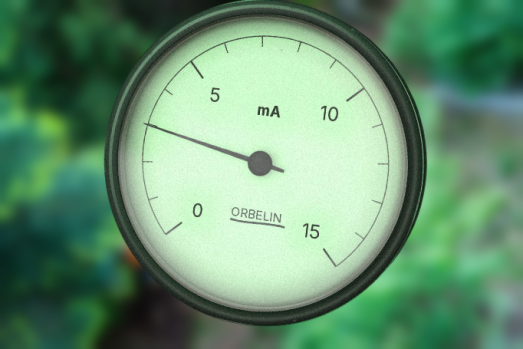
3 mA
